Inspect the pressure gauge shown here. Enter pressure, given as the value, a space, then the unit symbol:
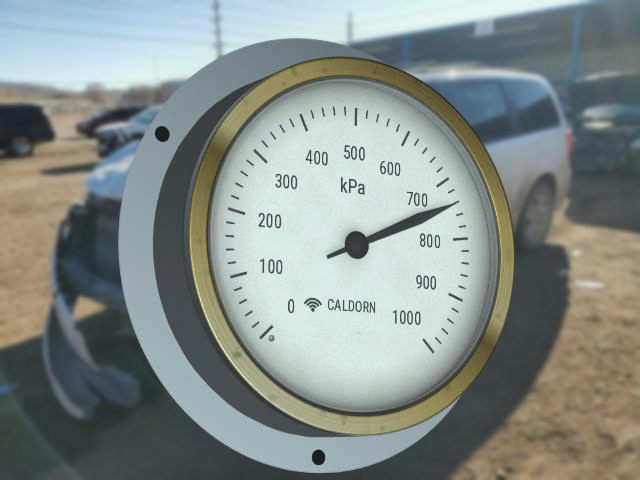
740 kPa
